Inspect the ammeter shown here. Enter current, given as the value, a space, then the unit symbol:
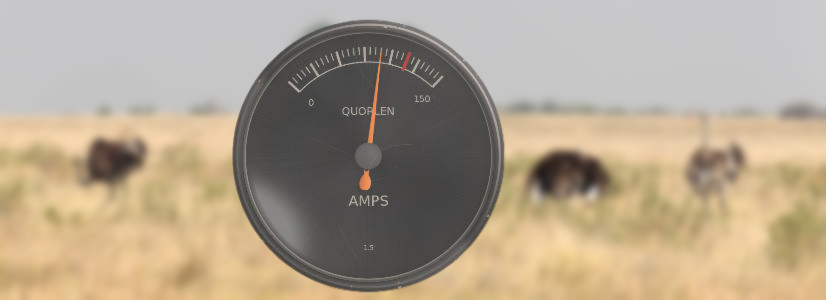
90 A
